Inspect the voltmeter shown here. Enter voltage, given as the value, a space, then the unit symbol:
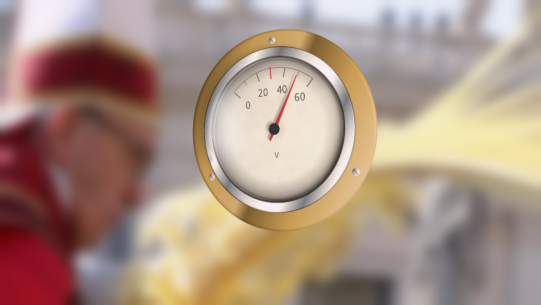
50 V
